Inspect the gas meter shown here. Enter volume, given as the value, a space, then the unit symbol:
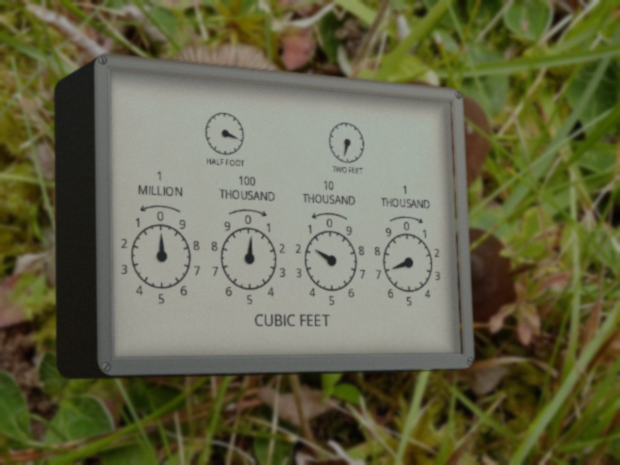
1700 ft³
